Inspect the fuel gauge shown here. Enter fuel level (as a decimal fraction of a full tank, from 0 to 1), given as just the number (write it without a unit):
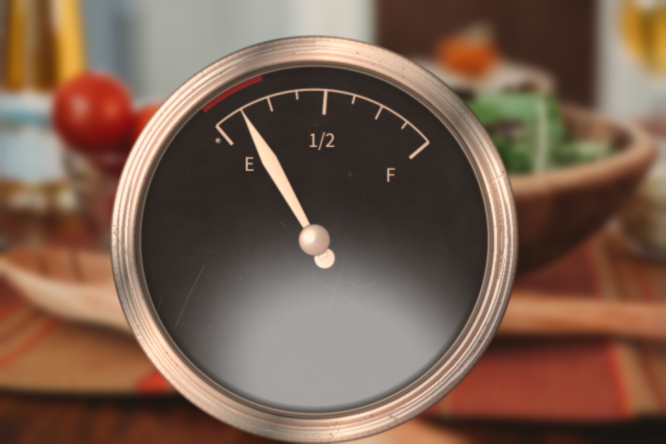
0.125
